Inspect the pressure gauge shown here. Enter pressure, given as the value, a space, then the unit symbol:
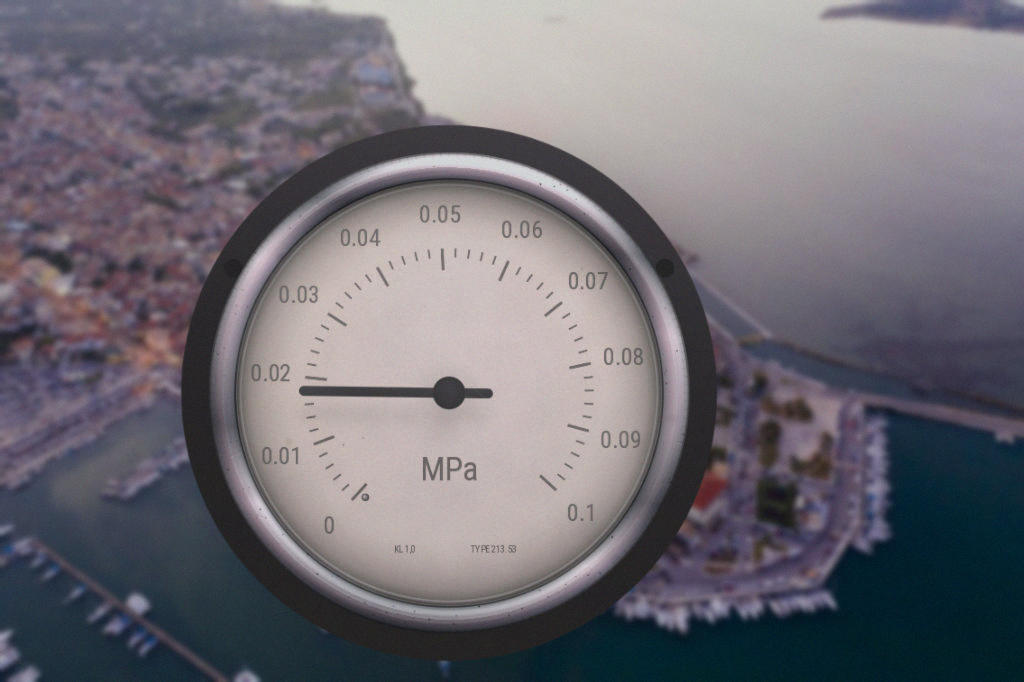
0.018 MPa
